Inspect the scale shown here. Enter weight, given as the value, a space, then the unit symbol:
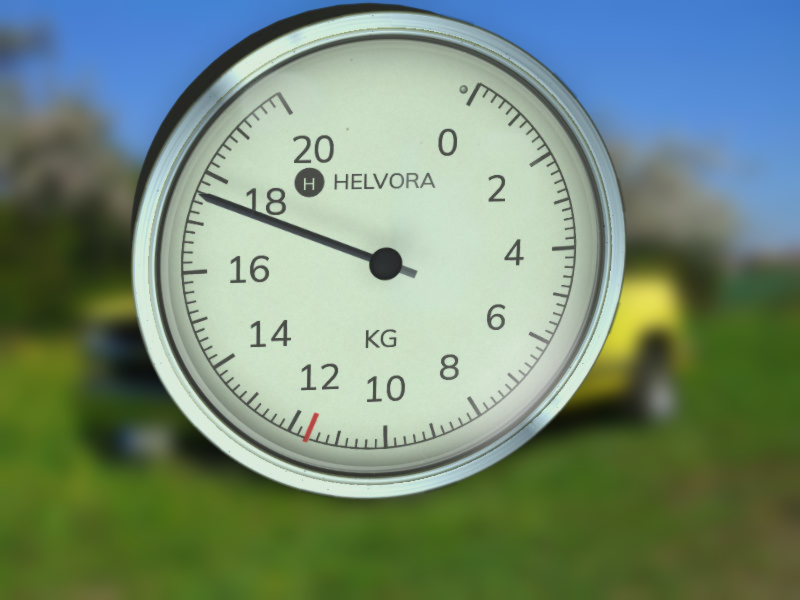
17.6 kg
